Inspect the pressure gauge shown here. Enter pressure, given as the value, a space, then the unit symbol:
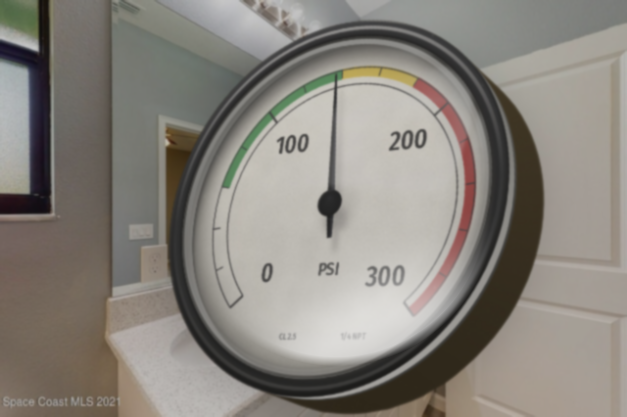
140 psi
